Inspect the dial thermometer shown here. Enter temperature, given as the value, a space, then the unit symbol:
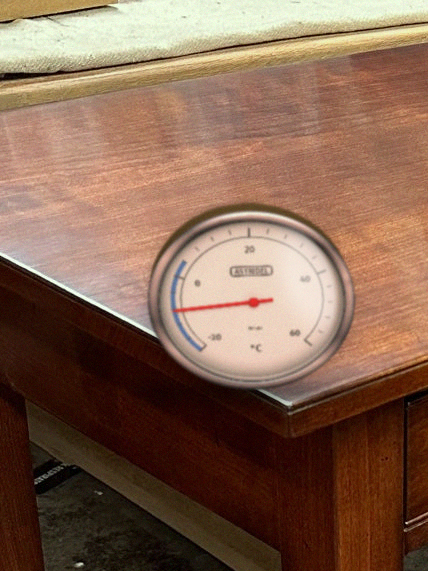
-8 °C
